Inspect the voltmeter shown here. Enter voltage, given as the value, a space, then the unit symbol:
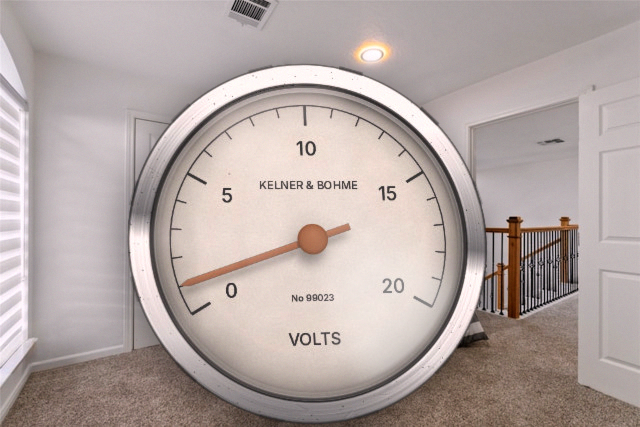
1 V
